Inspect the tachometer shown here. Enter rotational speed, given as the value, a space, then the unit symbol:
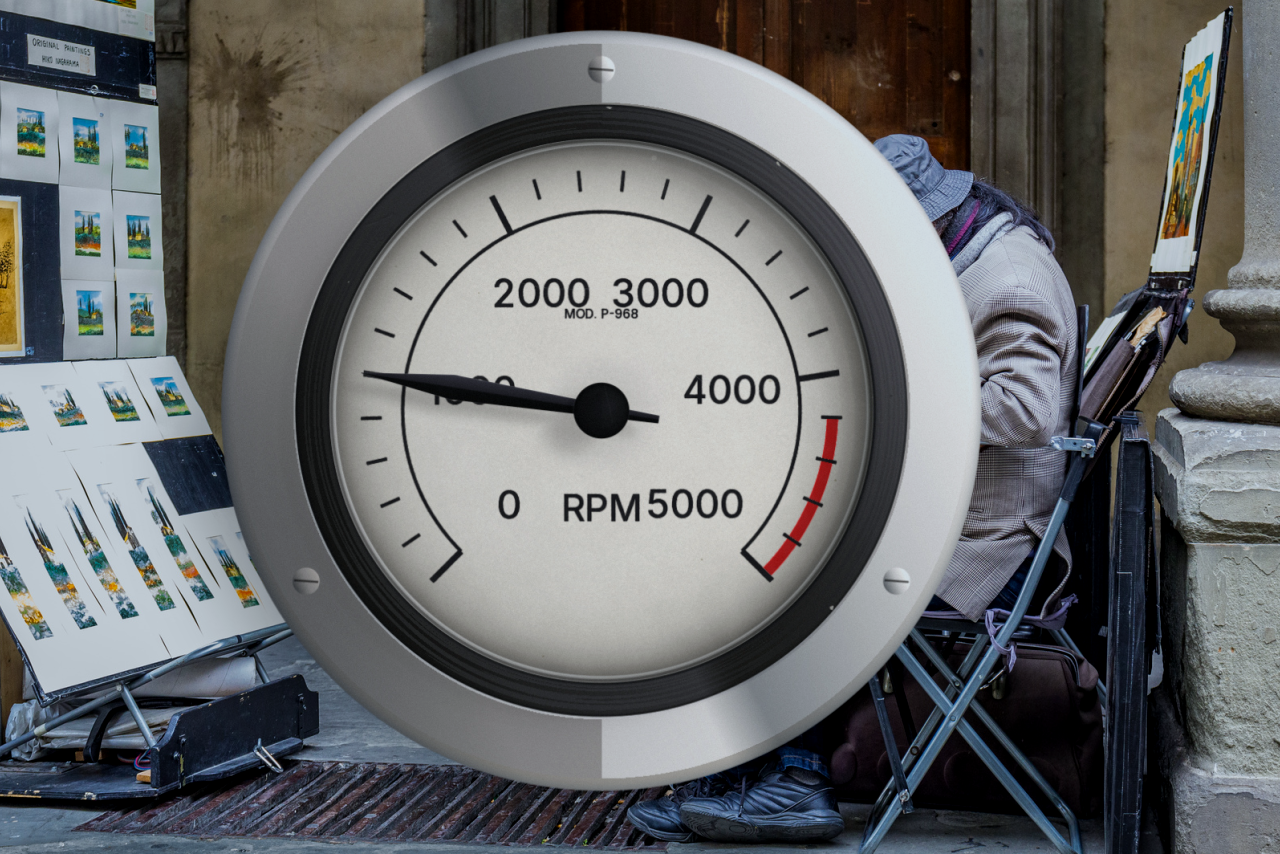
1000 rpm
